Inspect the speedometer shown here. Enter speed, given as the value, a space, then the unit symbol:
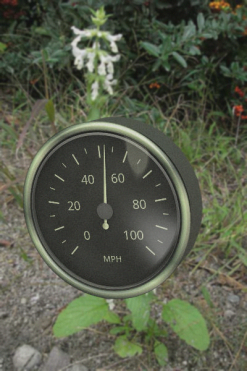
52.5 mph
